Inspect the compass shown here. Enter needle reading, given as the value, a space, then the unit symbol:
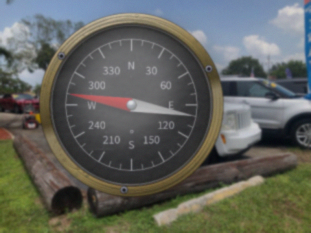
280 °
